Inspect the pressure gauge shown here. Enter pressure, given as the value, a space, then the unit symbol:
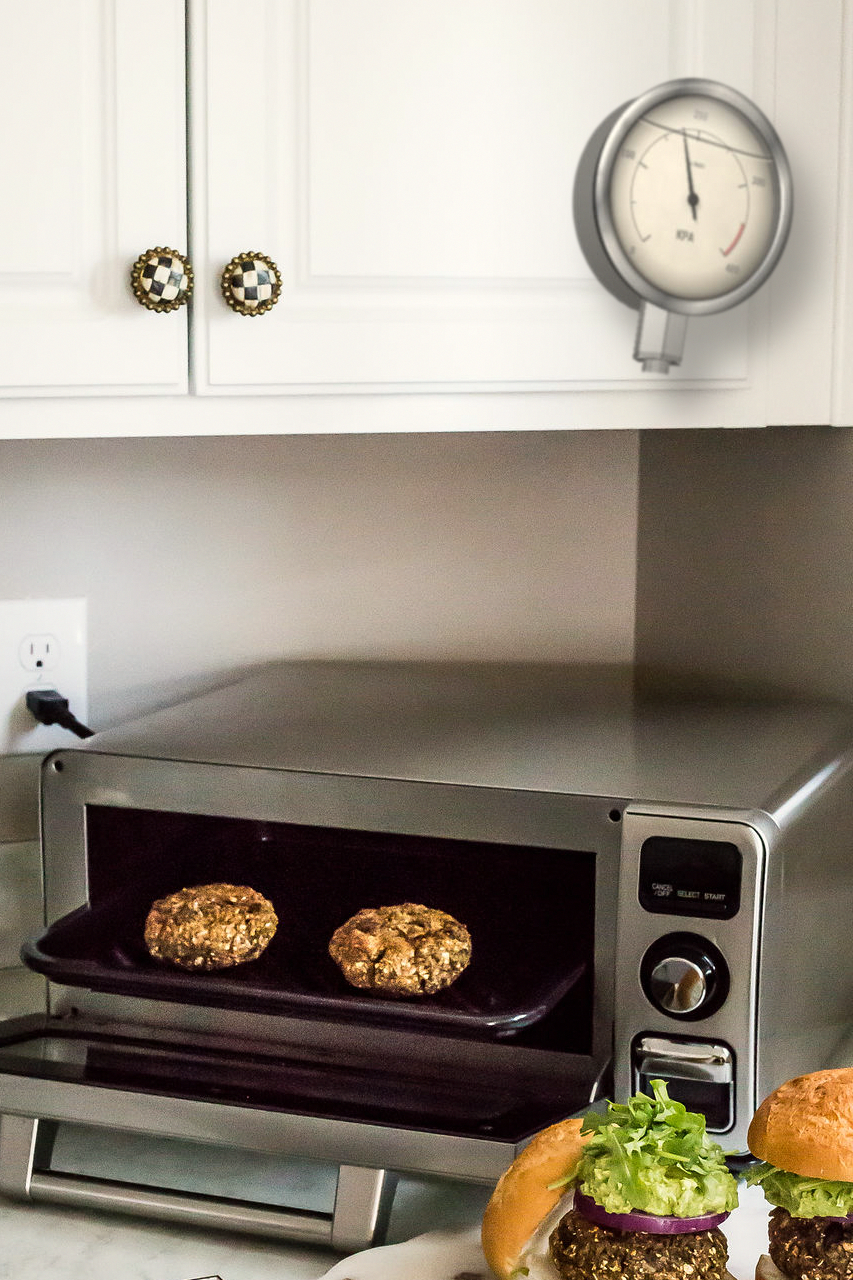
175 kPa
